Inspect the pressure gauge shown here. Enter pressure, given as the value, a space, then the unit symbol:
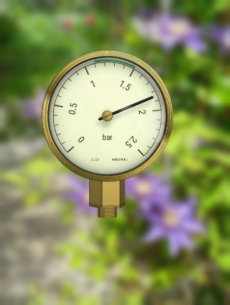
1.85 bar
